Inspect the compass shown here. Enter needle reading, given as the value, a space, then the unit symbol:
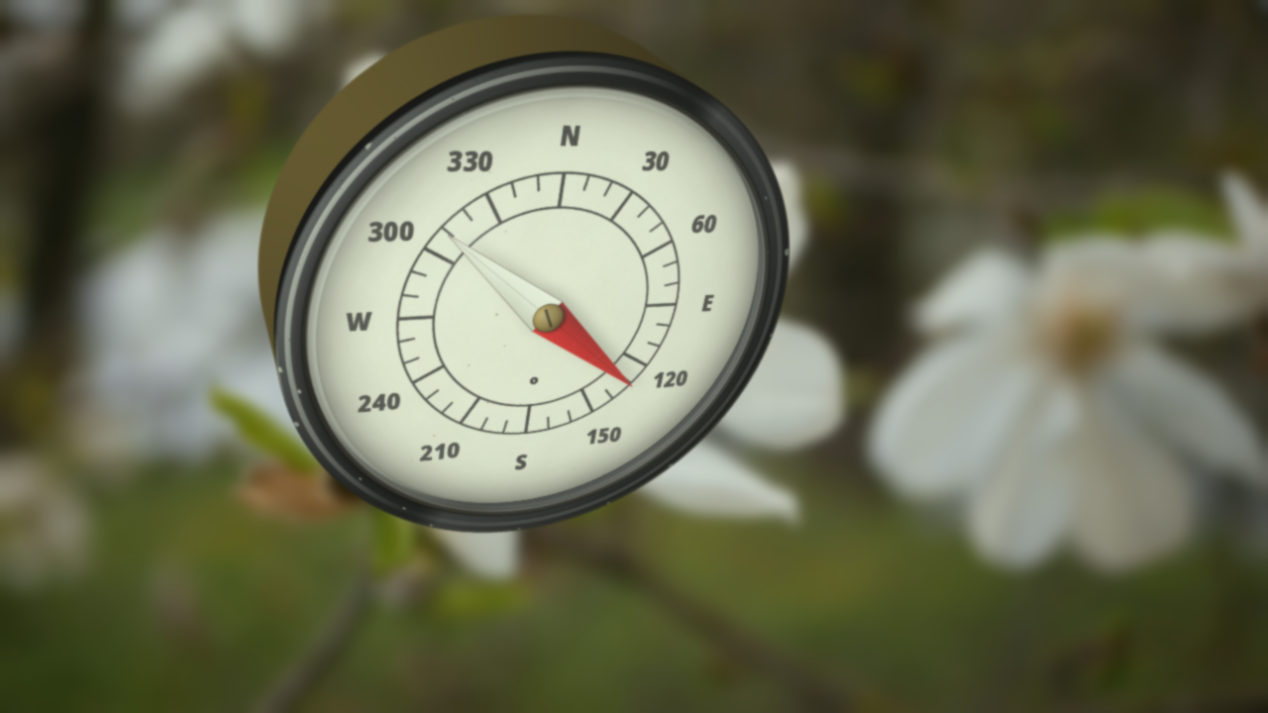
130 °
